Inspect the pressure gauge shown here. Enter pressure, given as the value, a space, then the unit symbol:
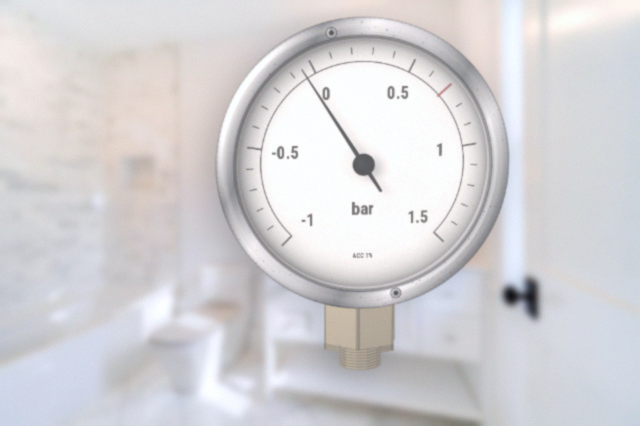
-0.05 bar
